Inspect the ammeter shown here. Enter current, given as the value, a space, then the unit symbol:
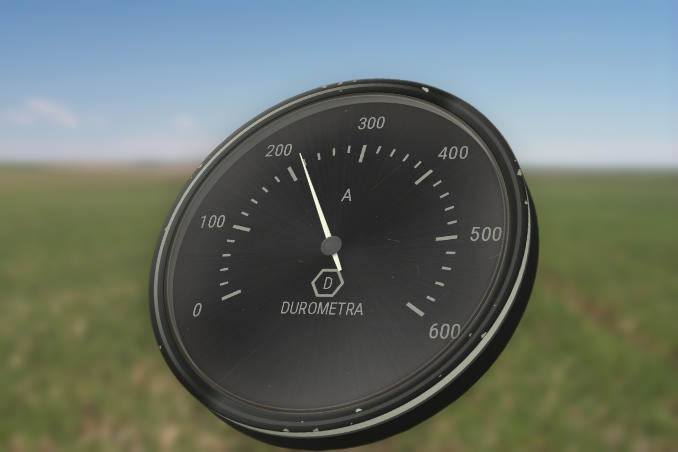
220 A
